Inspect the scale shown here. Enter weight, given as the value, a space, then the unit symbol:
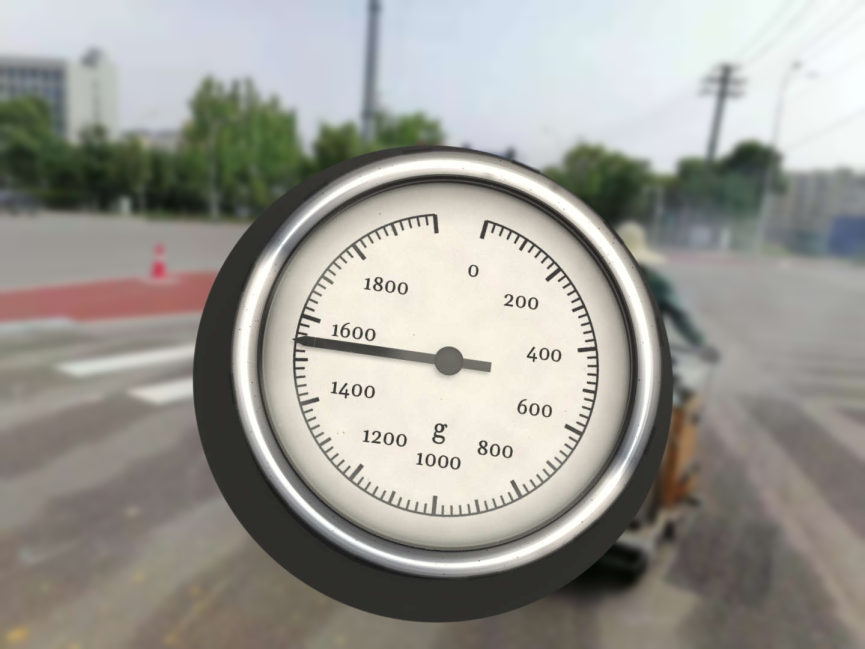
1540 g
